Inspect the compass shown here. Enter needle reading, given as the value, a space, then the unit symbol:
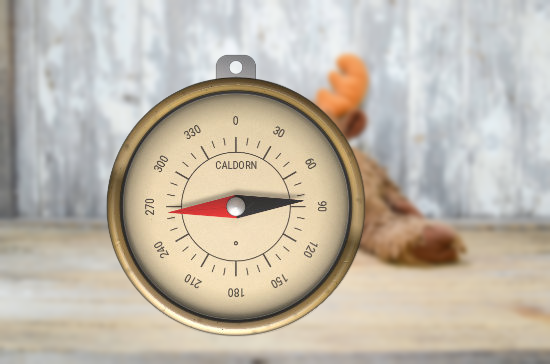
265 °
